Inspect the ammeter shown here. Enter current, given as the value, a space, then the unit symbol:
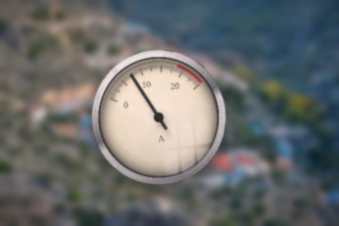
7.5 A
